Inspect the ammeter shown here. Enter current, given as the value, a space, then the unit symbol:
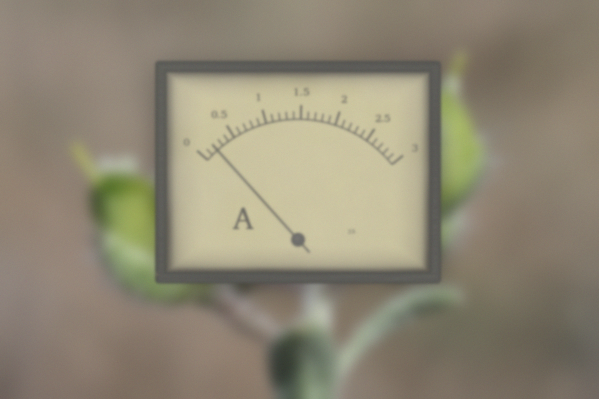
0.2 A
